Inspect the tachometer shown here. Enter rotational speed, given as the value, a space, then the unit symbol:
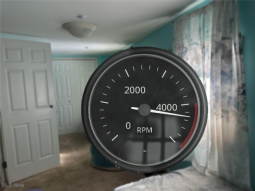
4300 rpm
